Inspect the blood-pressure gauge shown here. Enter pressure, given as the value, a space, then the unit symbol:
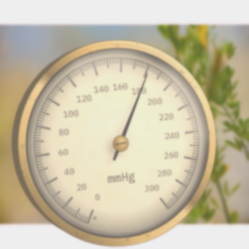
180 mmHg
